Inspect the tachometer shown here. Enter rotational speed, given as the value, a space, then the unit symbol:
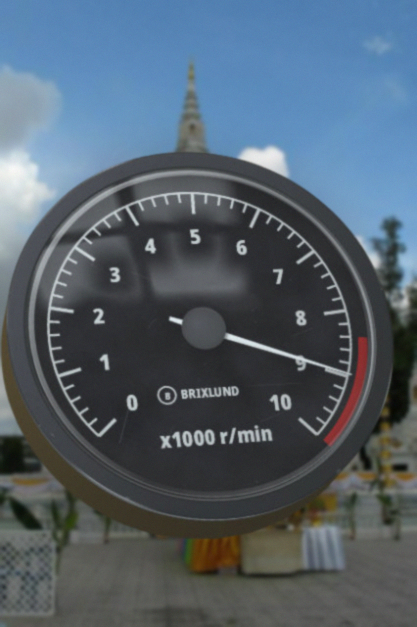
9000 rpm
